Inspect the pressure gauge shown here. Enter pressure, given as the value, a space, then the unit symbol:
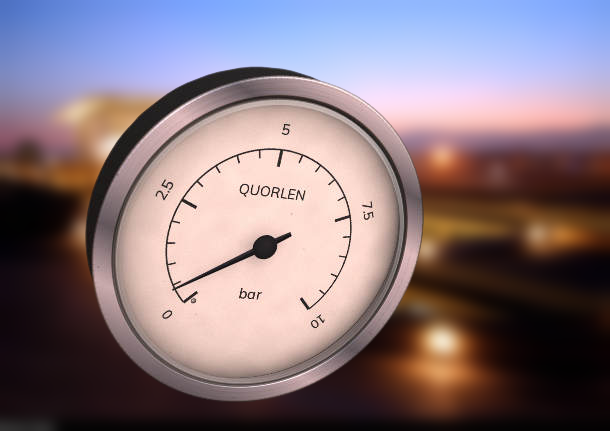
0.5 bar
